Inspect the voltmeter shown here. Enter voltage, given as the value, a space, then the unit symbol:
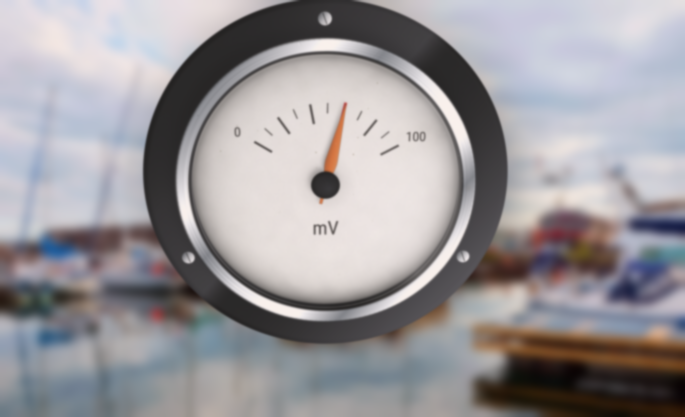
60 mV
